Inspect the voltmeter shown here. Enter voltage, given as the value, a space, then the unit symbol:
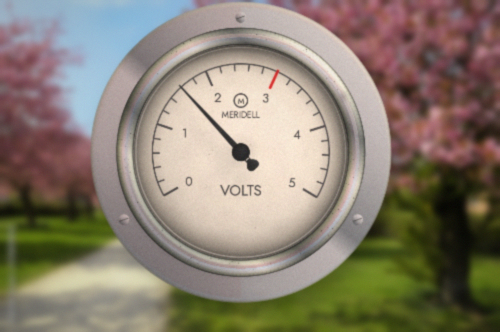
1.6 V
